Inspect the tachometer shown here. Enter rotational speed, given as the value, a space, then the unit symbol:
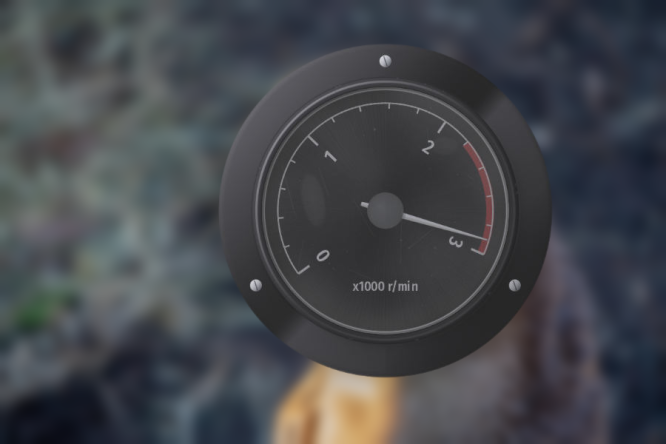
2900 rpm
